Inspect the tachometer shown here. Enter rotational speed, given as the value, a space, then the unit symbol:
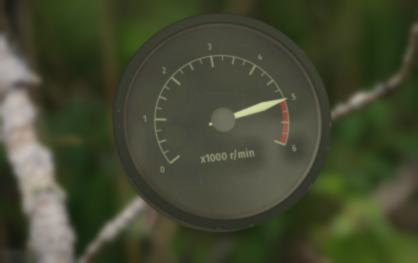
5000 rpm
